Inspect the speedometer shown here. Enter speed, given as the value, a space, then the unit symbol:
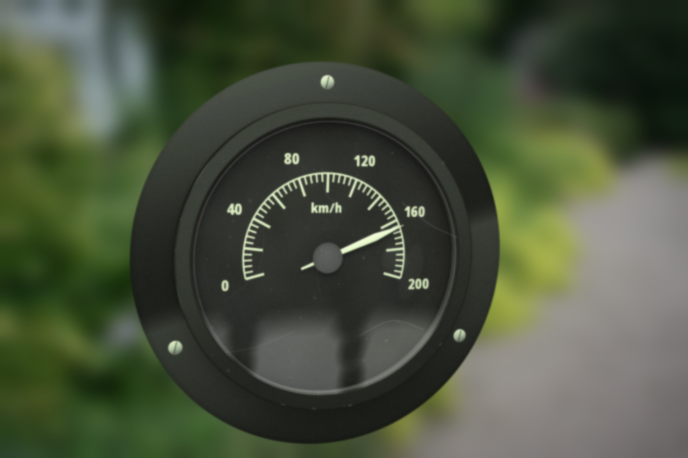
164 km/h
